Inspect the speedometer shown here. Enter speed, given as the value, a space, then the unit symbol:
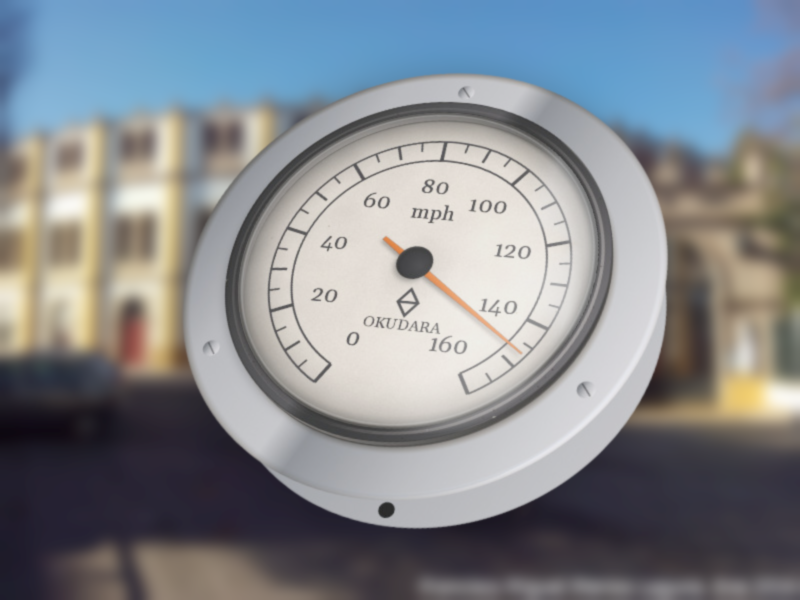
147.5 mph
